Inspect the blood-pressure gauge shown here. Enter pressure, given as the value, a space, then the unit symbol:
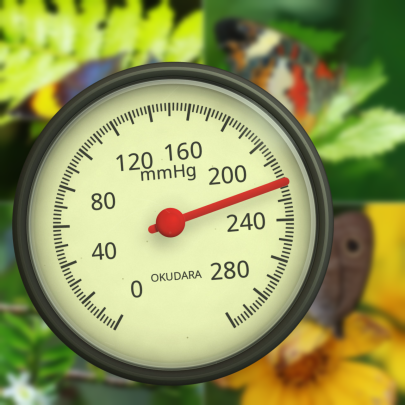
222 mmHg
